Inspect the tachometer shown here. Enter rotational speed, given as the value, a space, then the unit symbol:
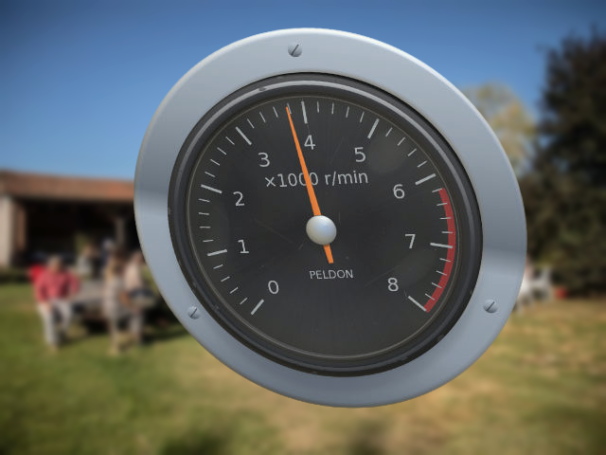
3800 rpm
